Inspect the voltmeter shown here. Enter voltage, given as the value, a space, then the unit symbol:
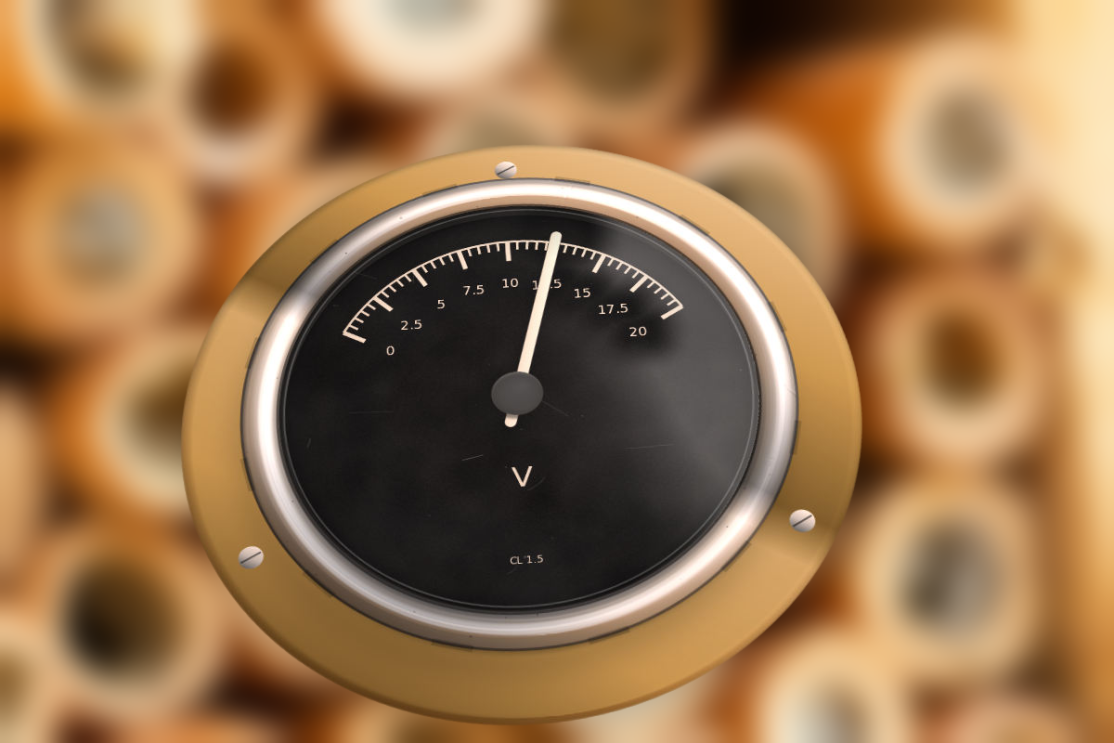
12.5 V
